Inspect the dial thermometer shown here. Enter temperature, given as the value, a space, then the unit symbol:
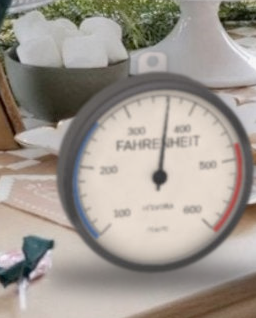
360 °F
